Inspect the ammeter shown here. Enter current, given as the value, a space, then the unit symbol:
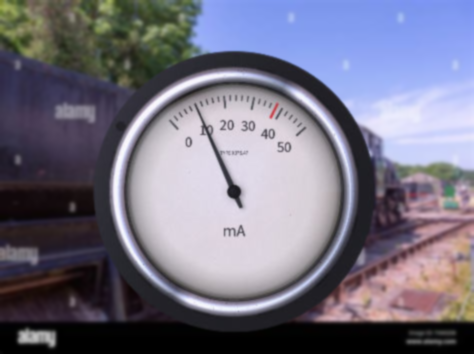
10 mA
